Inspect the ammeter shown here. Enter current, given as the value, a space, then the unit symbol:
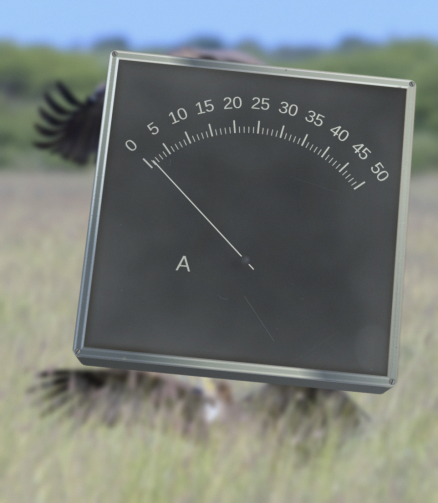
1 A
